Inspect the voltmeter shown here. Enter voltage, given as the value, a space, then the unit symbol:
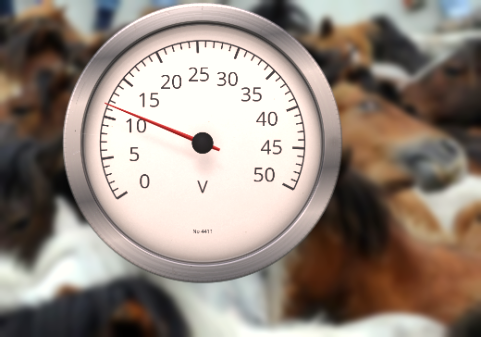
11.5 V
